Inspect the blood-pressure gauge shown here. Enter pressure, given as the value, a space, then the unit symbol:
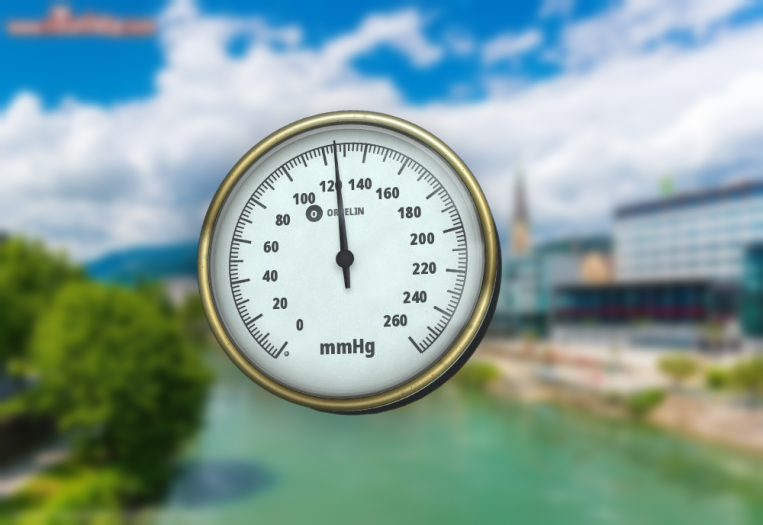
126 mmHg
